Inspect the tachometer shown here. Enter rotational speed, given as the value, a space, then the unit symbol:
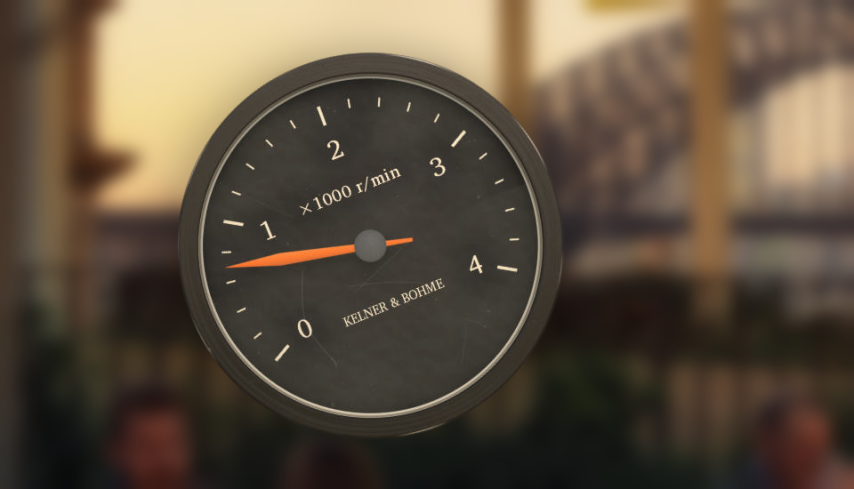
700 rpm
